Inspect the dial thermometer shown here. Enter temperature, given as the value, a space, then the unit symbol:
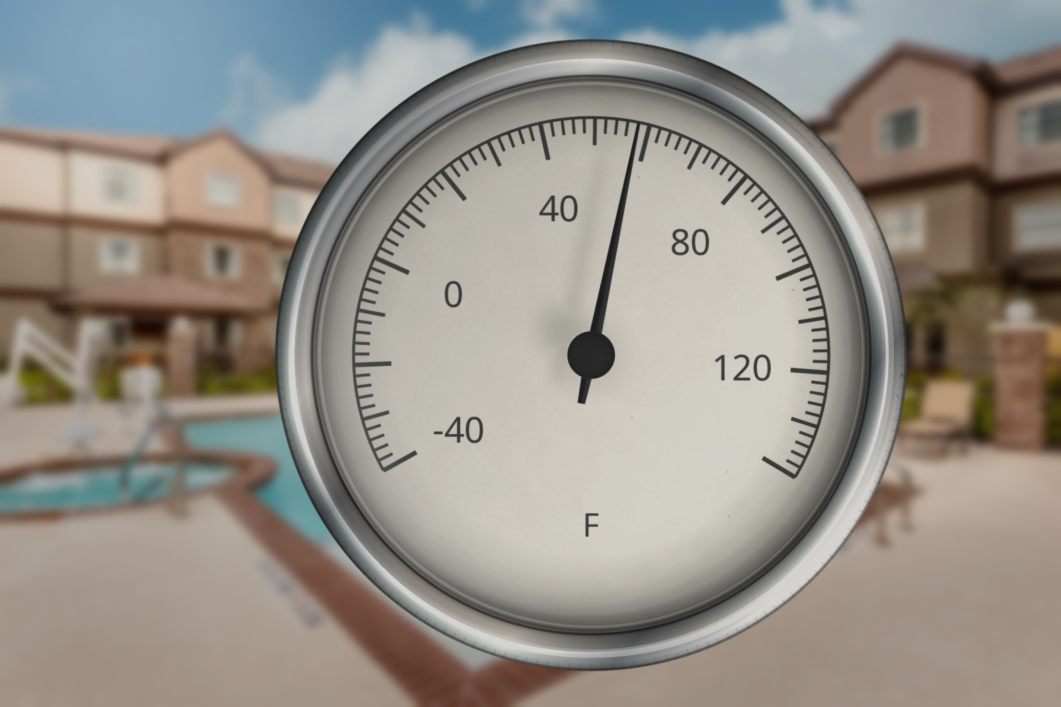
58 °F
